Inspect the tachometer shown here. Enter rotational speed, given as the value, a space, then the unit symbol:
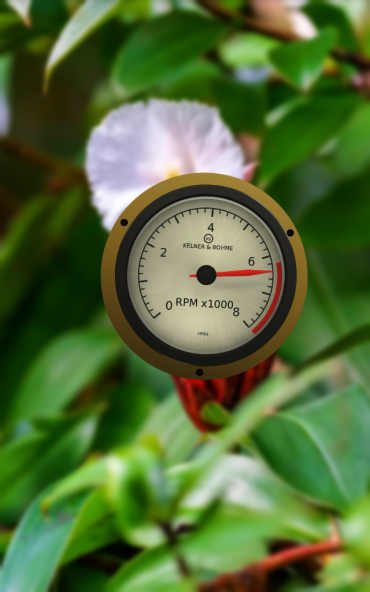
6400 rpm
